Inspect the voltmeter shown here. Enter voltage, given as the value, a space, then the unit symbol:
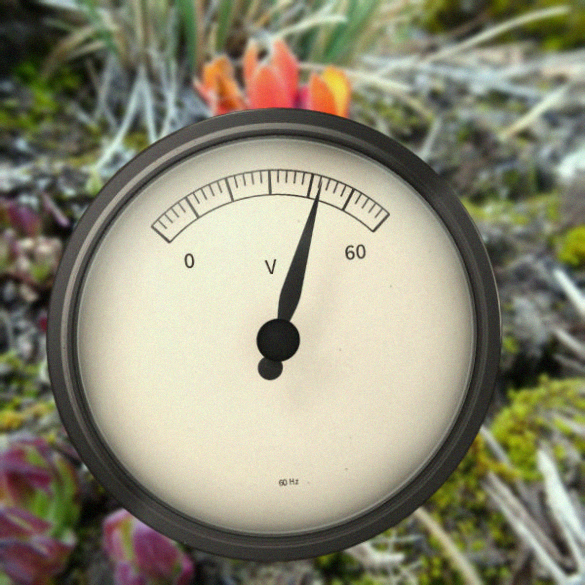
42 V
